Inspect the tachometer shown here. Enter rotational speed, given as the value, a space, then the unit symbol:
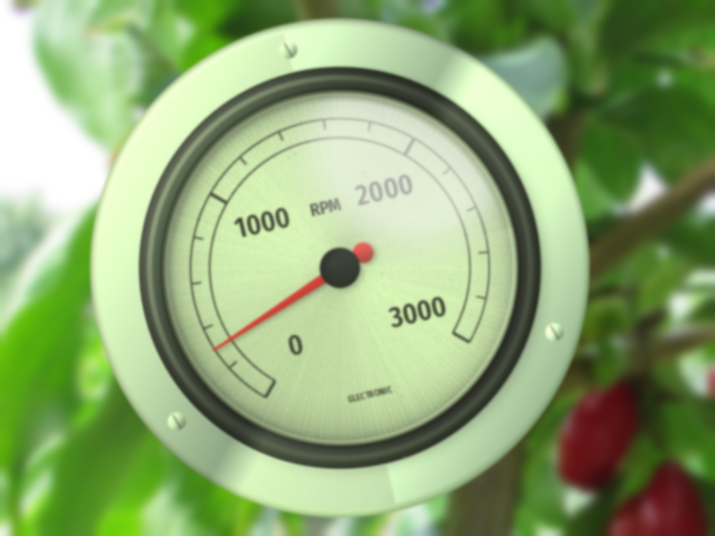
300 rpm
